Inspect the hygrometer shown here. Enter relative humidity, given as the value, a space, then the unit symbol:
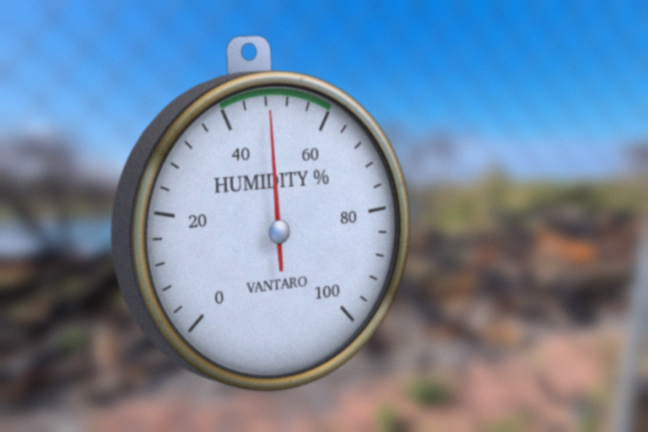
48 %
